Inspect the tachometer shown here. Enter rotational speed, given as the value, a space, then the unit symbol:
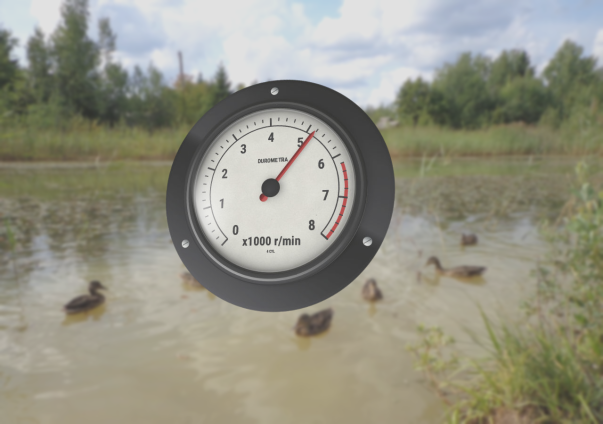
5200 rpm
